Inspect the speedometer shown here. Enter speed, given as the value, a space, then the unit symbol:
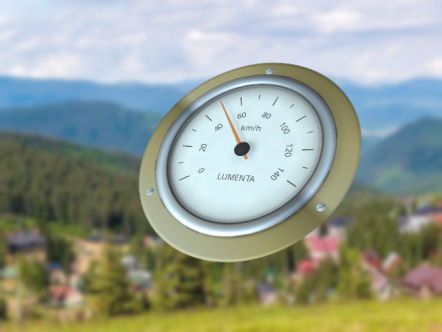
50 km/h
